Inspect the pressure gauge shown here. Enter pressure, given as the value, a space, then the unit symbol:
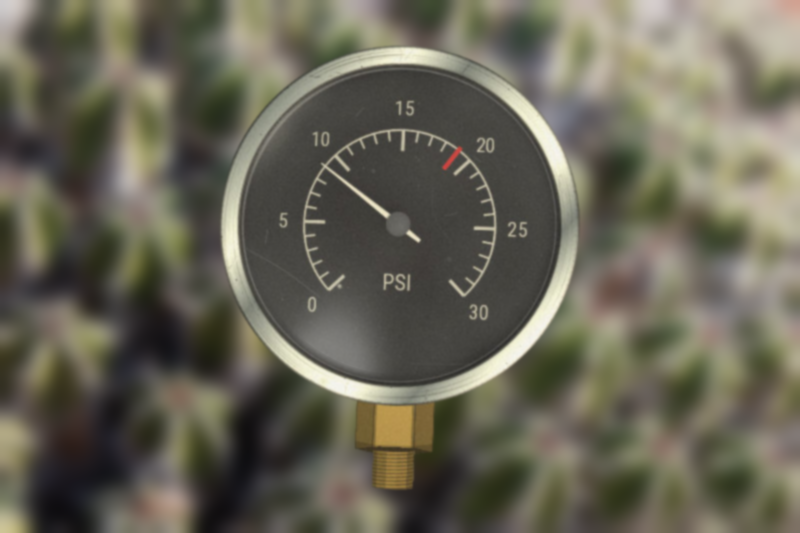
9 psi
